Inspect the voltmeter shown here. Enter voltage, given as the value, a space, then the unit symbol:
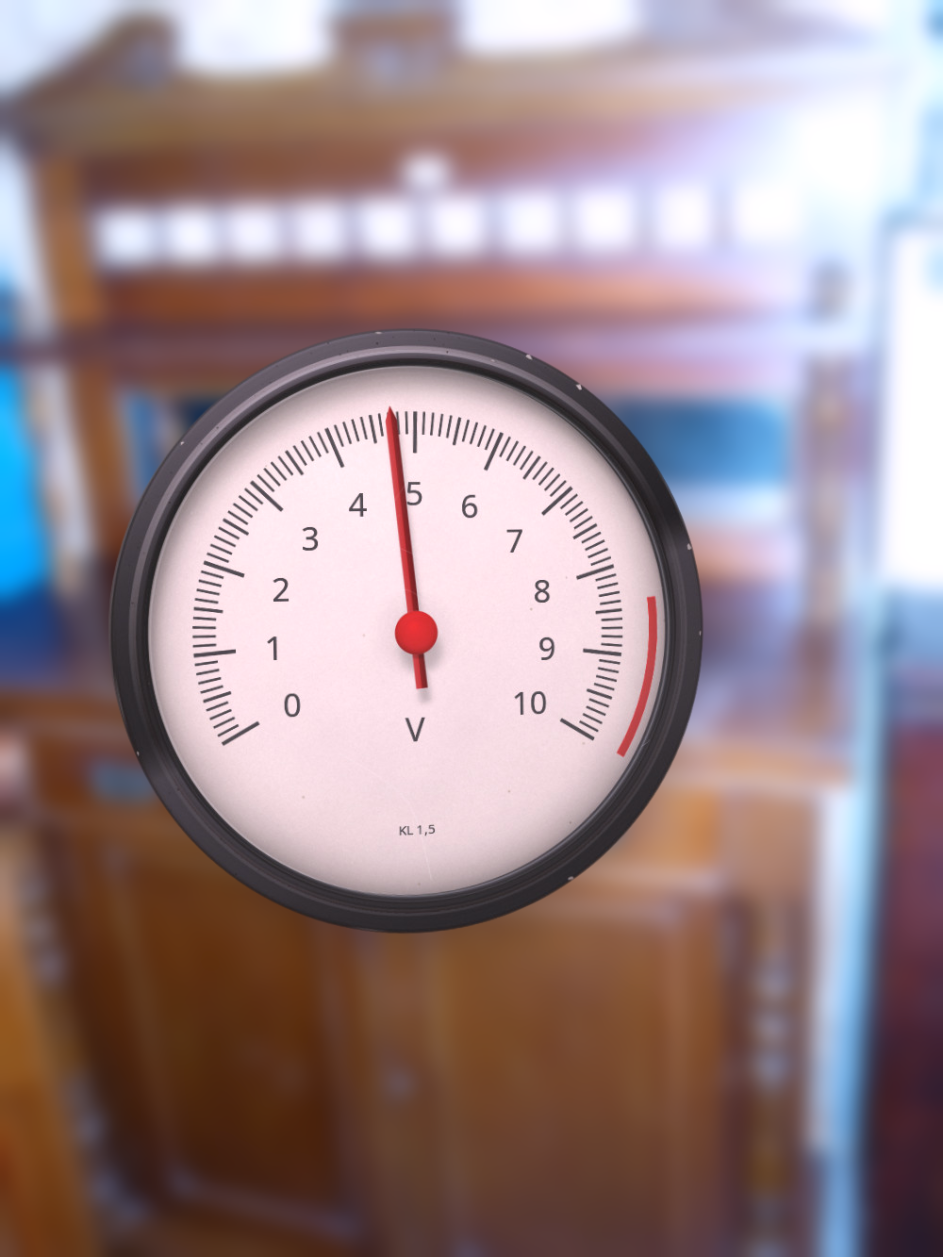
4.7 V
